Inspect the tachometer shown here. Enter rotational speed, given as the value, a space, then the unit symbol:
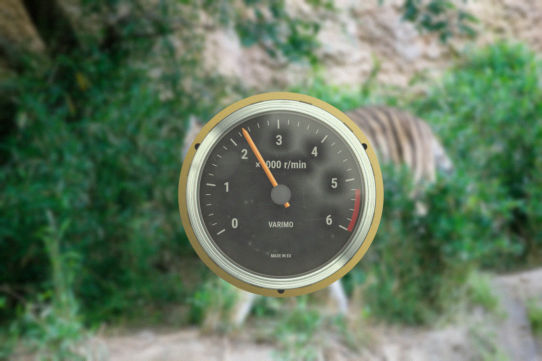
2300 rpm
